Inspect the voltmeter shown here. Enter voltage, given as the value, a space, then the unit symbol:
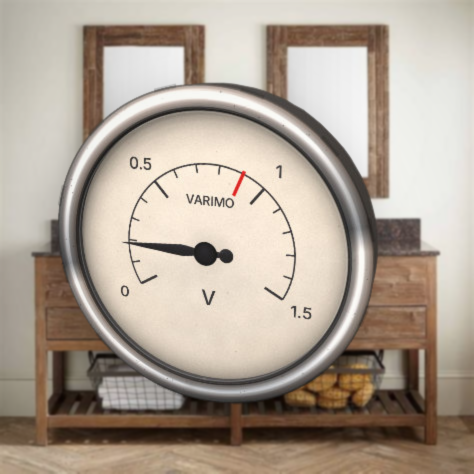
0.2 V
